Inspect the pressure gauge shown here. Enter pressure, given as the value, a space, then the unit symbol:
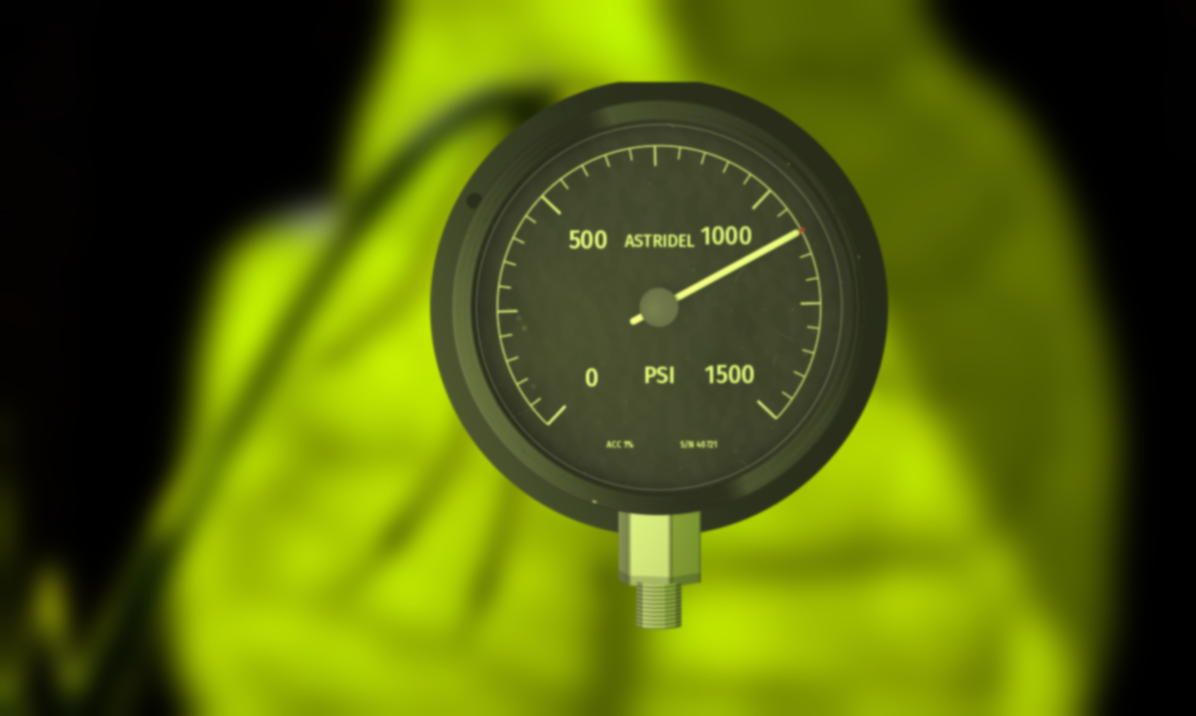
1100 psi
